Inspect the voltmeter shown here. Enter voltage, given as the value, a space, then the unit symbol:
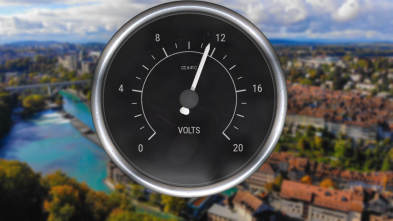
11.5 V
